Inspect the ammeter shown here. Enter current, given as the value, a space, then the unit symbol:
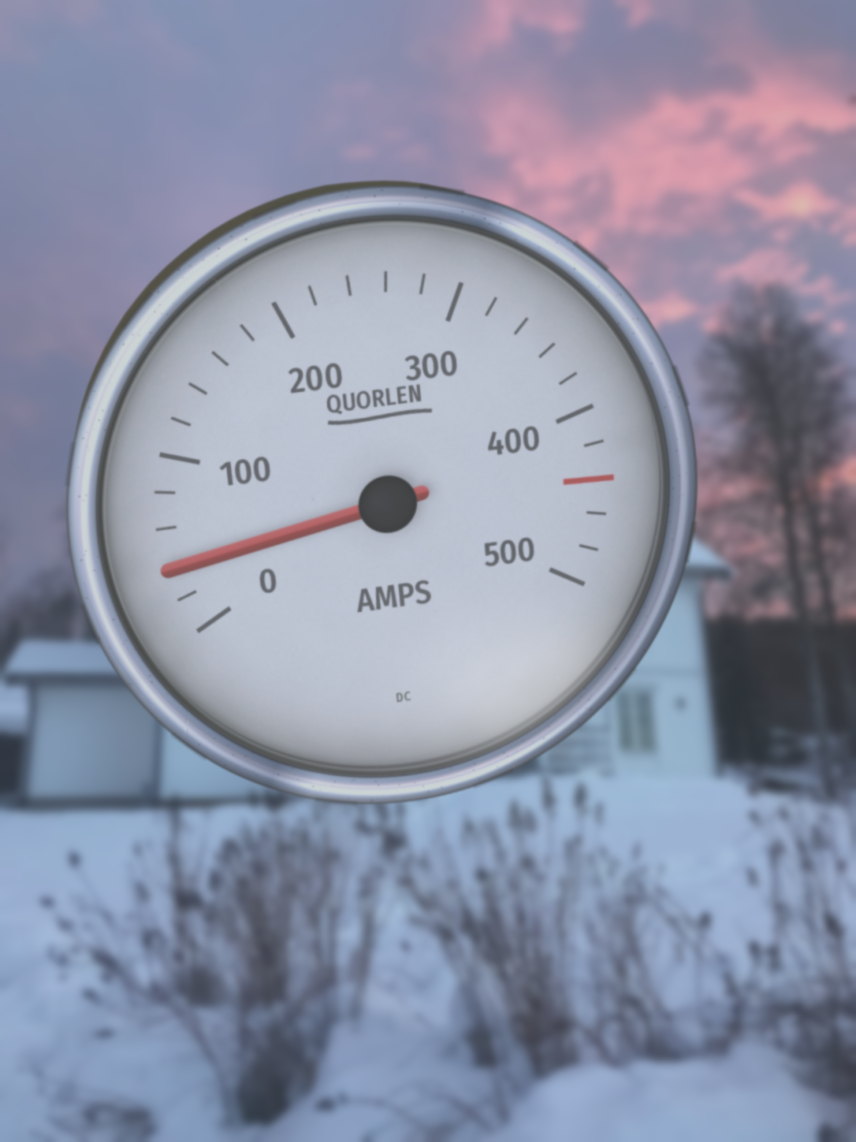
40 A
